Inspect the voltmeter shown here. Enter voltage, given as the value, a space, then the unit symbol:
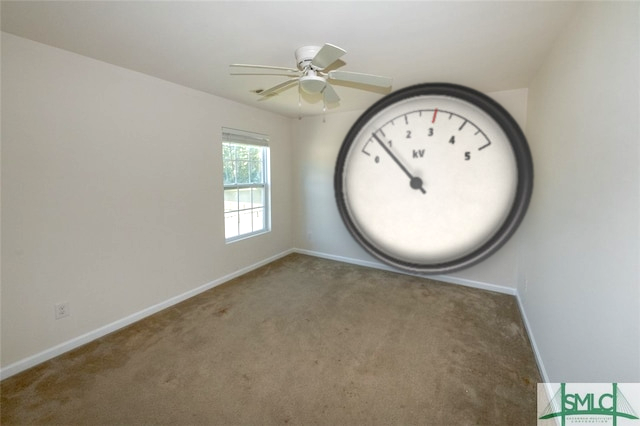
0.75 kV
